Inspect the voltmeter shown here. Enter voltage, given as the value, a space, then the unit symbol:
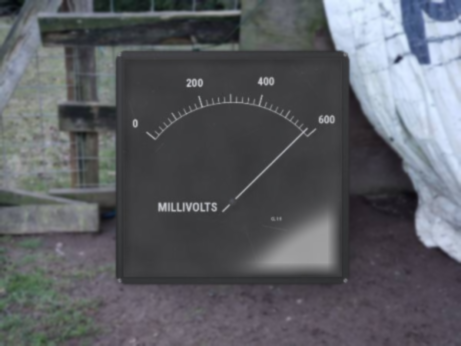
580 mV
